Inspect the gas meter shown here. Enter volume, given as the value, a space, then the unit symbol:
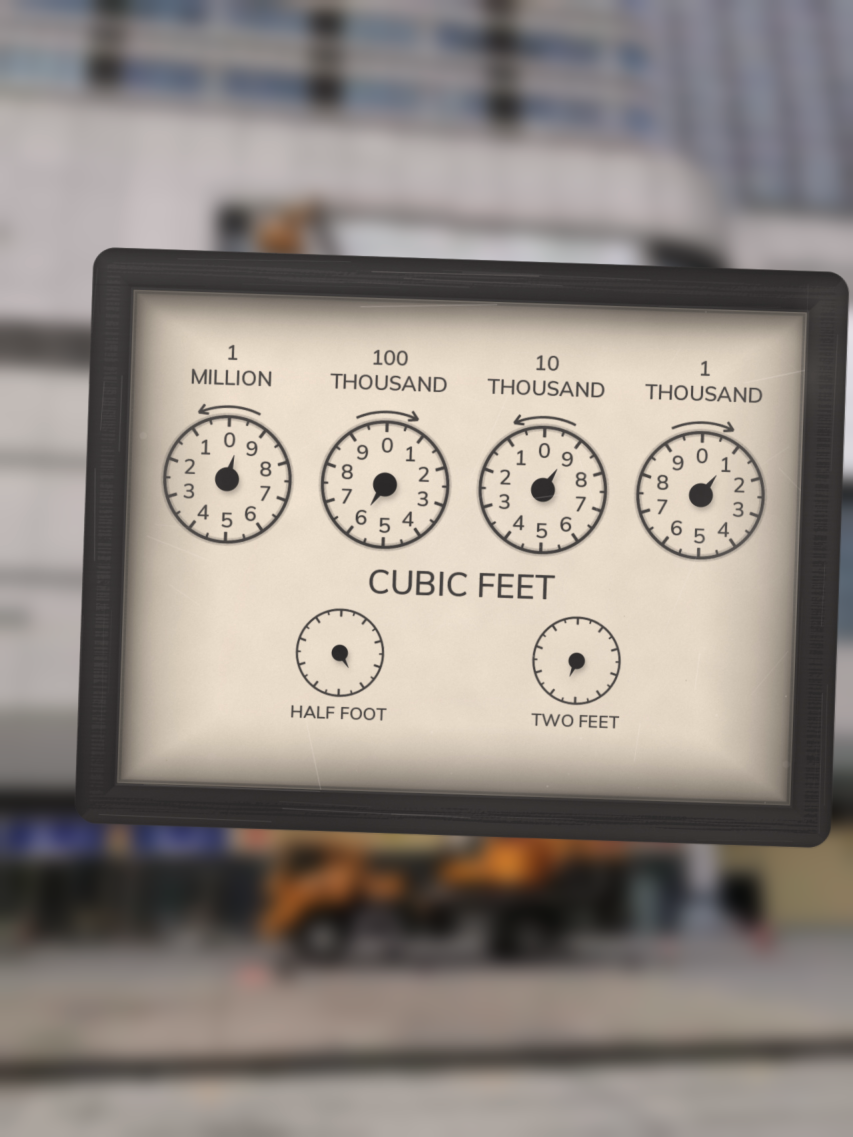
959100 ft³
